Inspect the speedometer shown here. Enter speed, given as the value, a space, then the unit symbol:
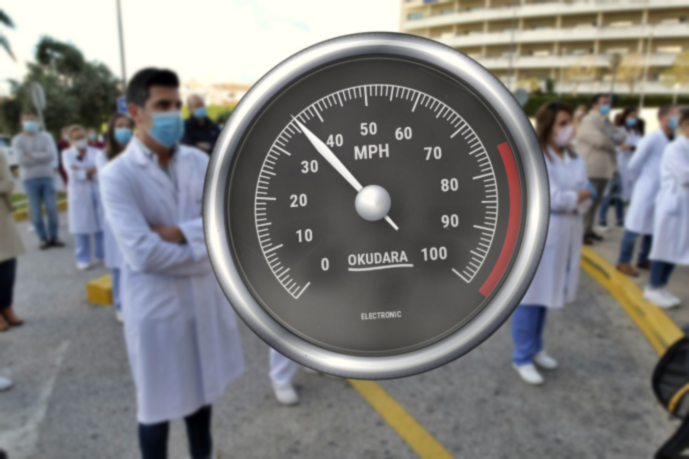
36 mph
